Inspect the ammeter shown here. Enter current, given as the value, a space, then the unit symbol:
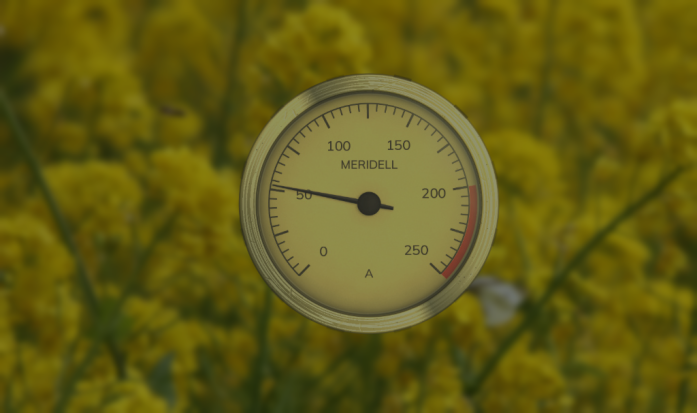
52.5 A
